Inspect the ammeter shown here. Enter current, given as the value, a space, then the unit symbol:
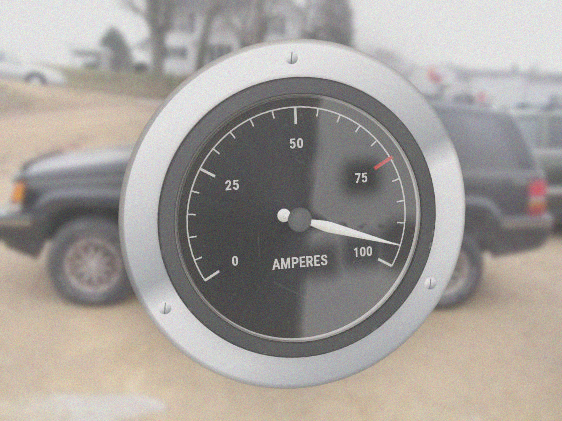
95 A
